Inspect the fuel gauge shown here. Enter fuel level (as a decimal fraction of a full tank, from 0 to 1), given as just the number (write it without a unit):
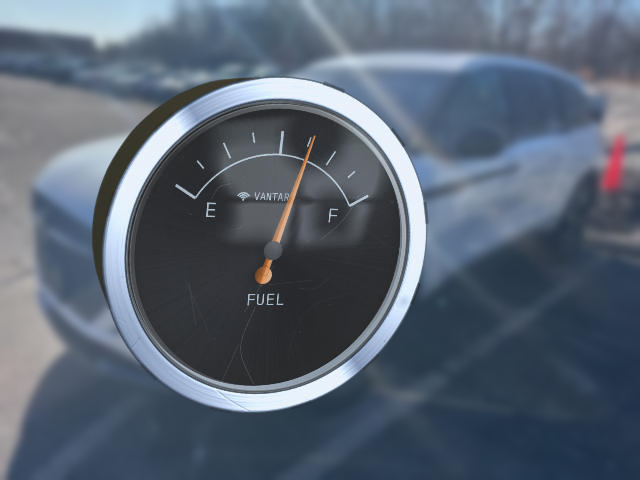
0.625
